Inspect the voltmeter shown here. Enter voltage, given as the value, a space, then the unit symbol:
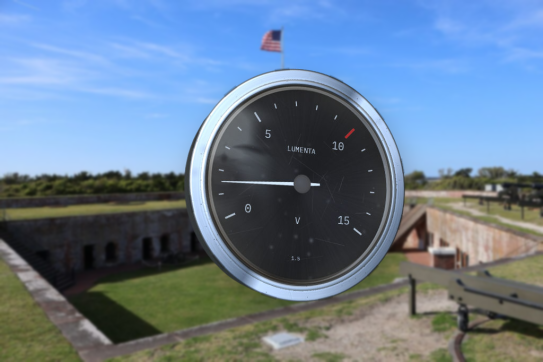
1.5 V
